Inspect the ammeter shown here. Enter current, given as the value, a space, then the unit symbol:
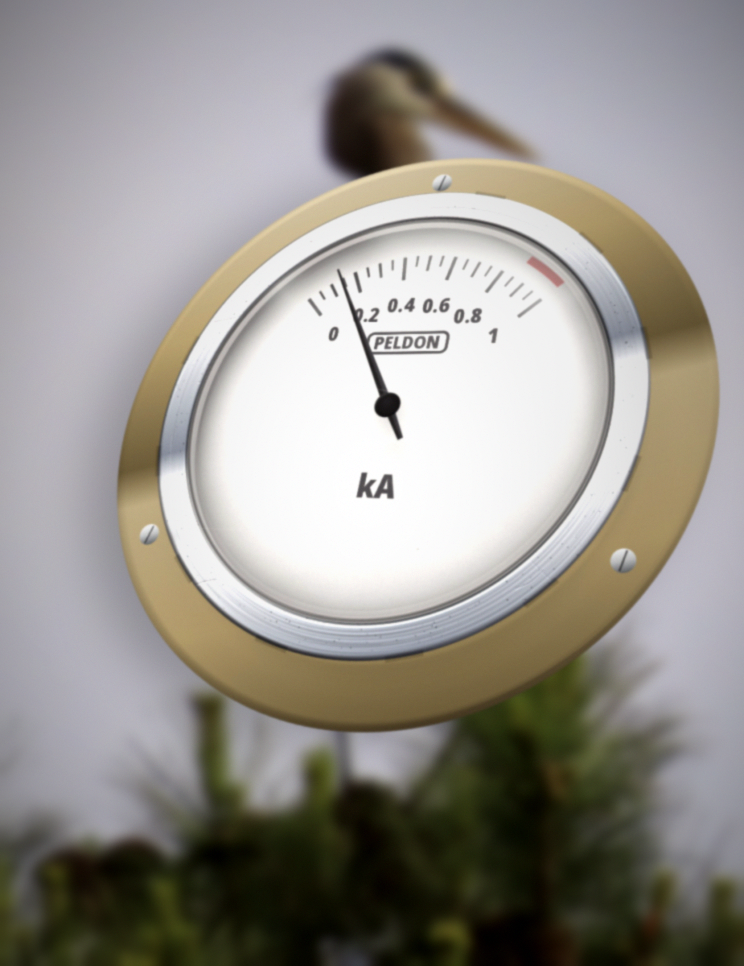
0.15 kA
